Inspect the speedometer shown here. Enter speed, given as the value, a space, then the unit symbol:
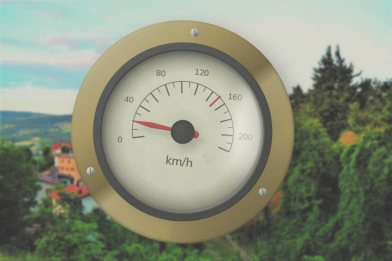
20 km/h
